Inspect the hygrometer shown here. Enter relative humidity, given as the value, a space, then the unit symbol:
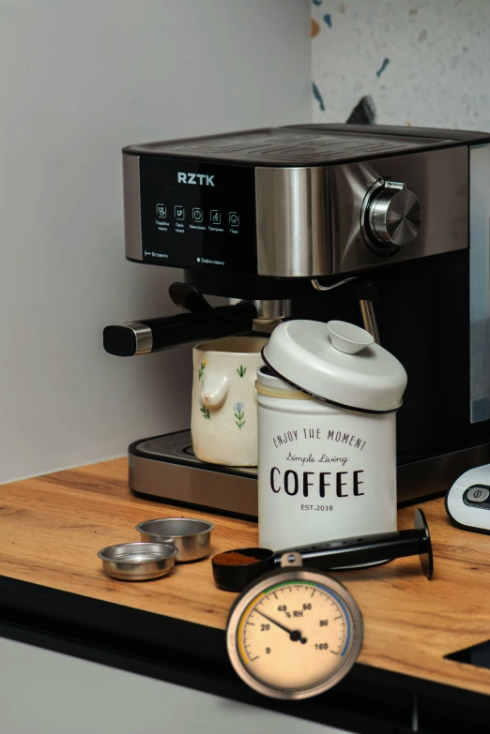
28 %
